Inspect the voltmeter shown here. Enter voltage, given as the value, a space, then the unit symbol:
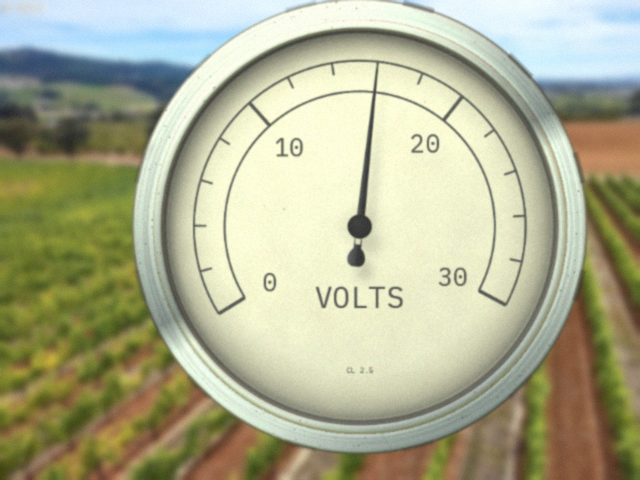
16 V
